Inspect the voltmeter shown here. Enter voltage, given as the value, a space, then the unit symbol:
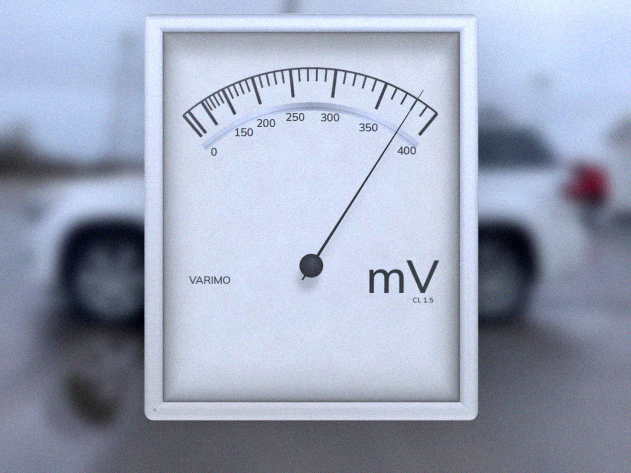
380 mV
